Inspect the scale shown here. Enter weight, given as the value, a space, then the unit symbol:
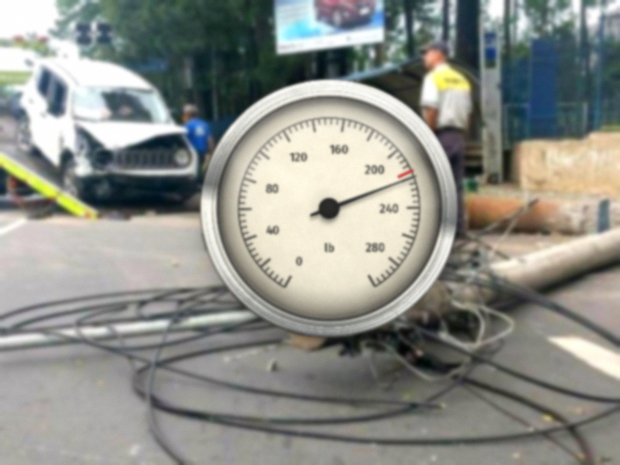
220 lb
